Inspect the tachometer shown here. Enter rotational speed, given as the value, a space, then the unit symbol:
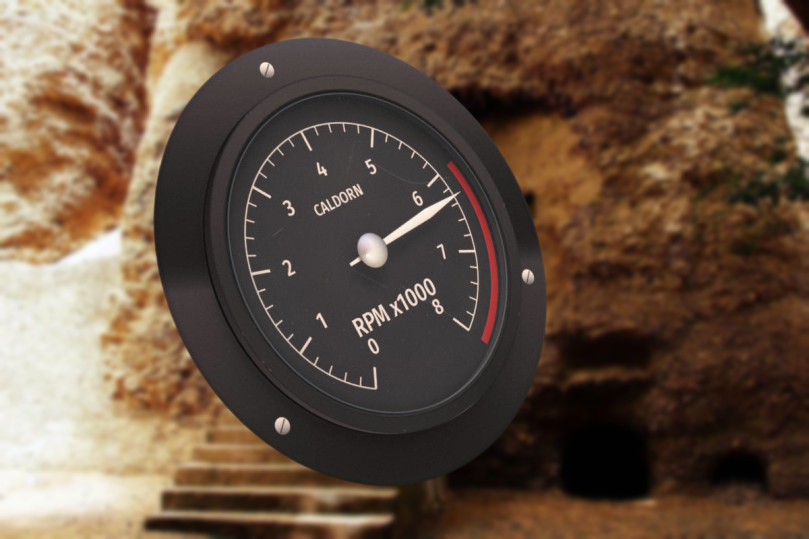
6300 rpm
